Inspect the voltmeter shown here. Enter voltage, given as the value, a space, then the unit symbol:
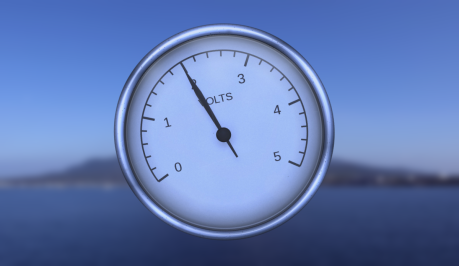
2 V
